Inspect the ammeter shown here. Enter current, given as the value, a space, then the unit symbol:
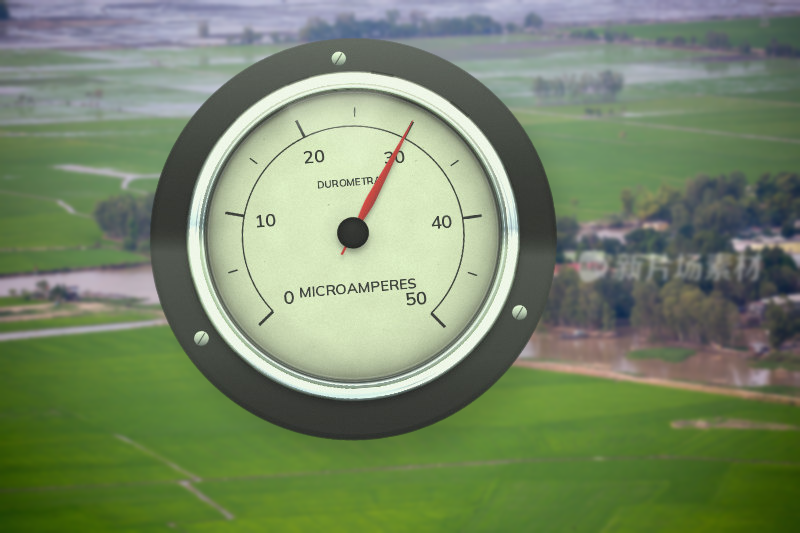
30 µA
